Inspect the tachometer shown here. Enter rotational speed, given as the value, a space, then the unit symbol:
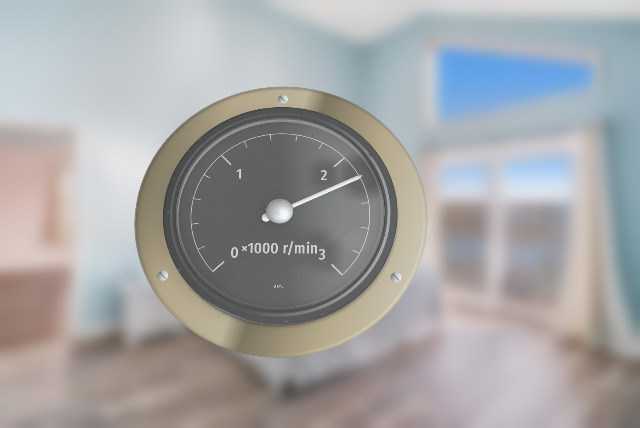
2200 rpm
